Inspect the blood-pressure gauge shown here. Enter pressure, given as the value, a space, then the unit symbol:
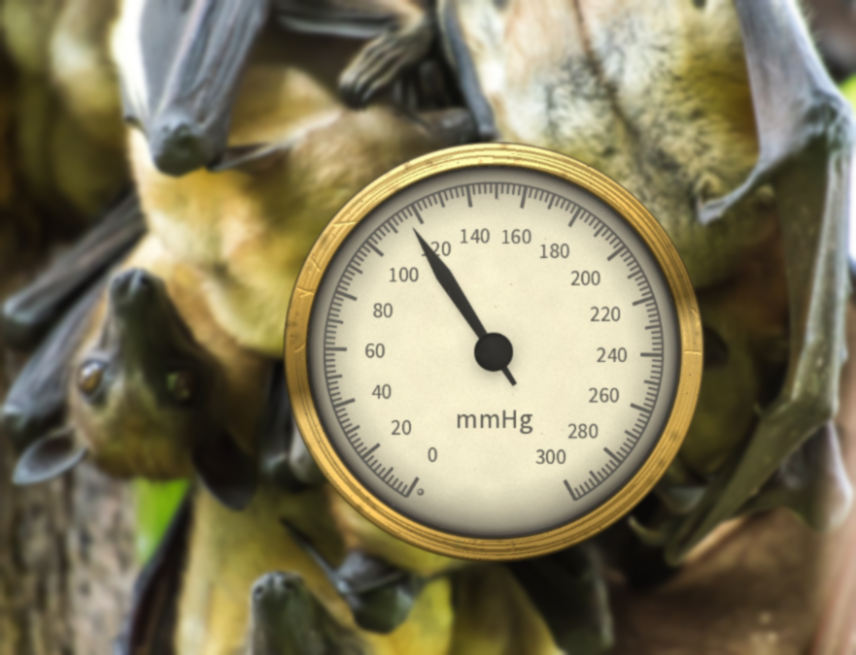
116 mmHg
